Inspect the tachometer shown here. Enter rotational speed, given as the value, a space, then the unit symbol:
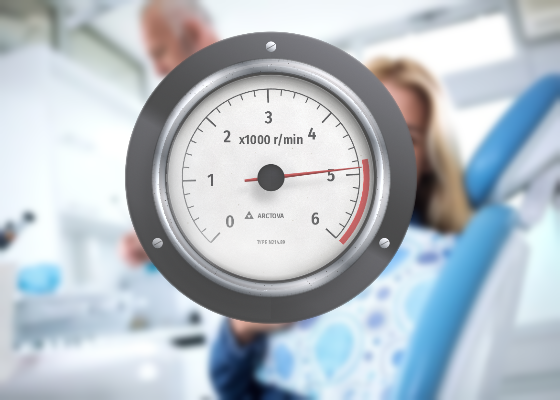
4900 rpm
